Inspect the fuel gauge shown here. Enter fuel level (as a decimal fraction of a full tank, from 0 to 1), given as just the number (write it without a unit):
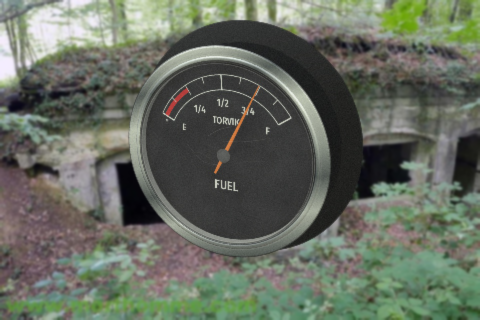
0.75
